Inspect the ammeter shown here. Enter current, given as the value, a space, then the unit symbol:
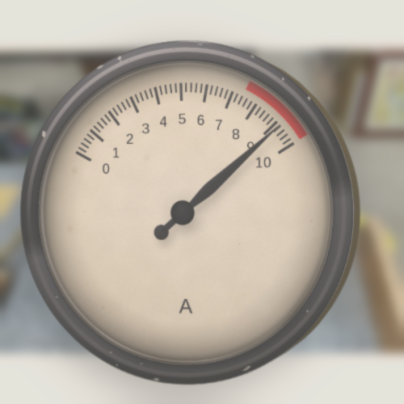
9.2 A
